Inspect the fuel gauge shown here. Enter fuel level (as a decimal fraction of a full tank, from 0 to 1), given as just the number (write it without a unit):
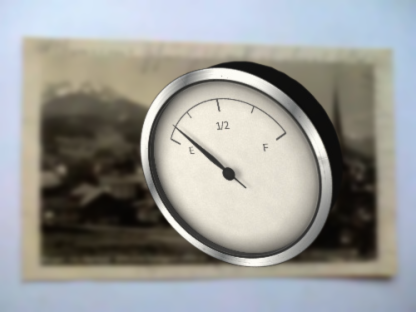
0.125
